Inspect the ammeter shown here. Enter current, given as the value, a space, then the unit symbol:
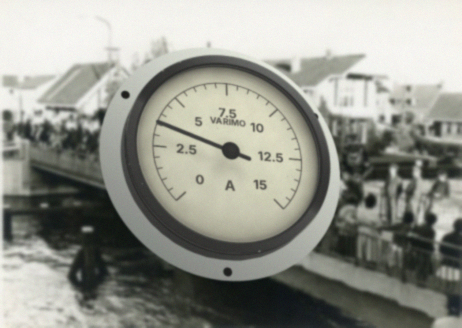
3.5 A
